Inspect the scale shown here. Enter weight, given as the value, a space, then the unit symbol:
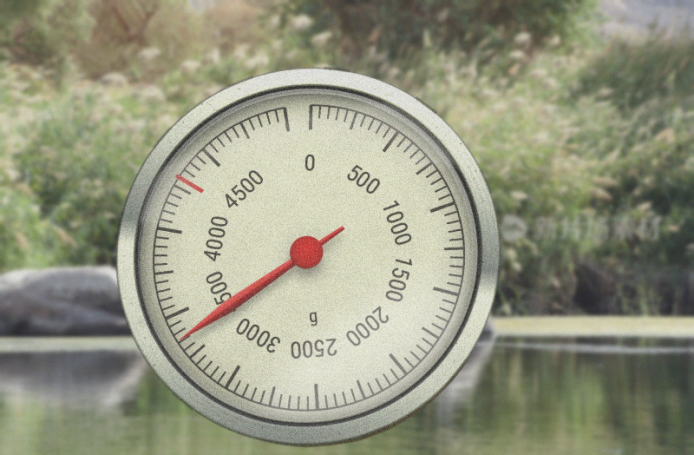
3350 g
